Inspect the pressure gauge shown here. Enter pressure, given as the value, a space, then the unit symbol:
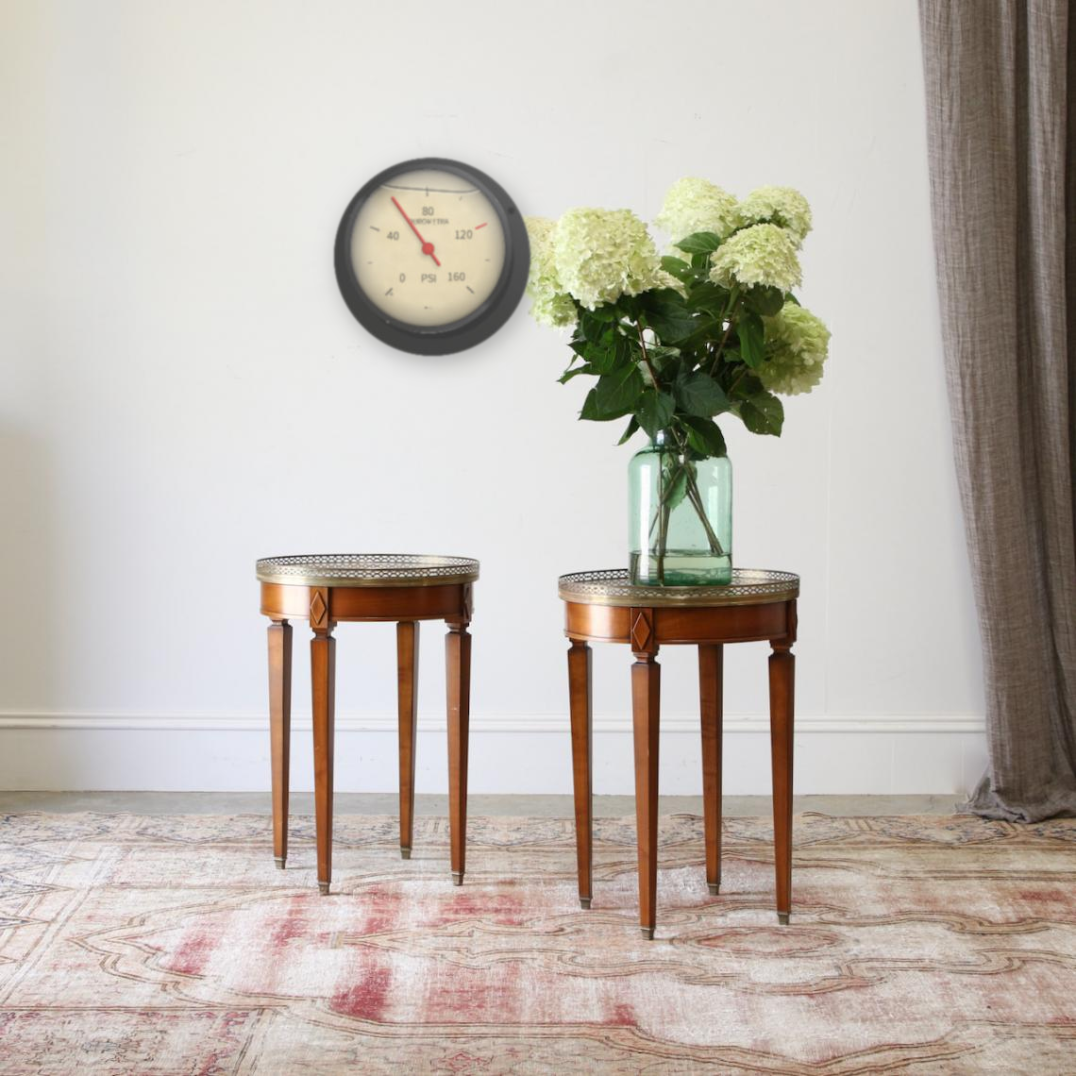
60 psi
